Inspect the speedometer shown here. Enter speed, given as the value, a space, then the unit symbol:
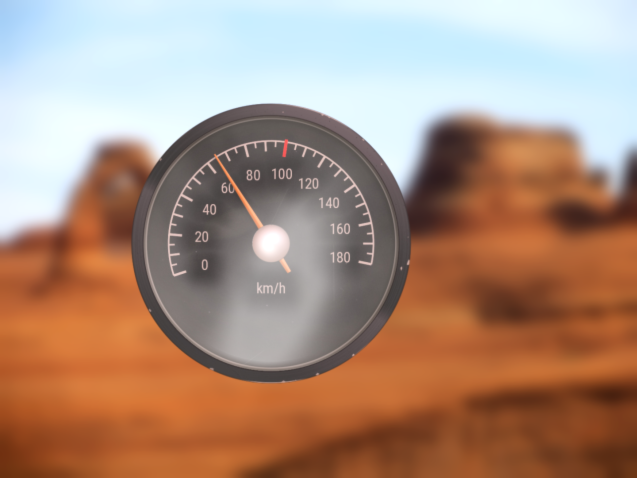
65 km/h
